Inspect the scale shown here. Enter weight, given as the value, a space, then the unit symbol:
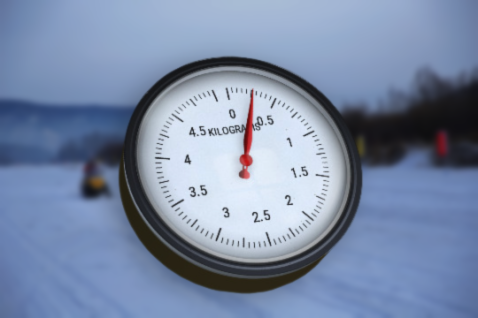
0.25 kg
